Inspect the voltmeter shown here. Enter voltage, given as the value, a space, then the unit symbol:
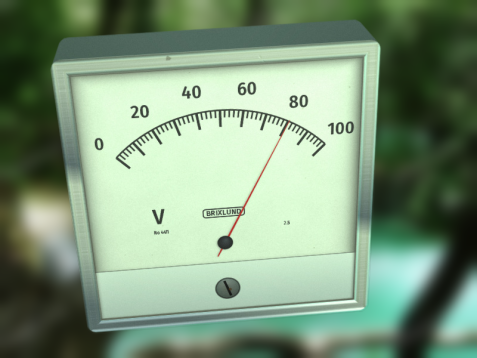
80 V
